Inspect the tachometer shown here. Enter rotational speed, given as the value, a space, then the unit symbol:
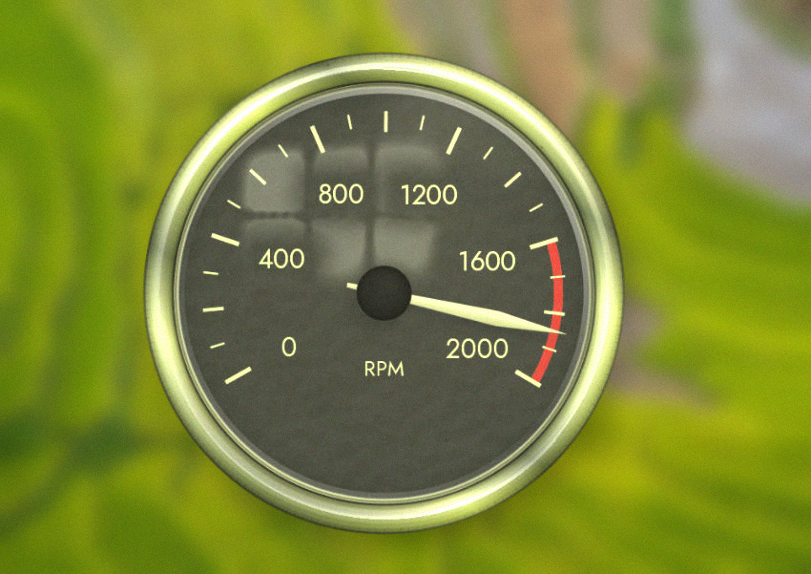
1850 rpm
